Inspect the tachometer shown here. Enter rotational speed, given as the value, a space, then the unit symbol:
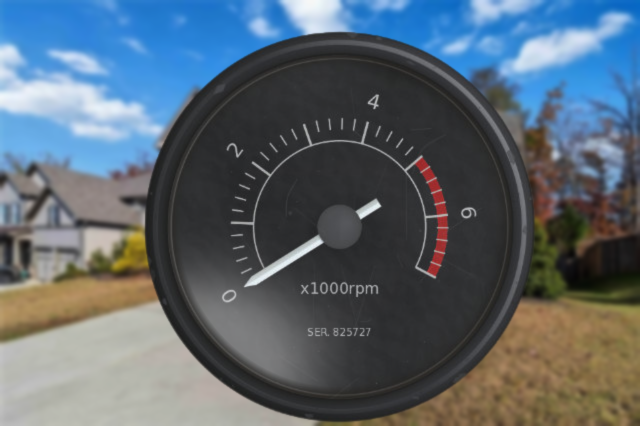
0 rpm
